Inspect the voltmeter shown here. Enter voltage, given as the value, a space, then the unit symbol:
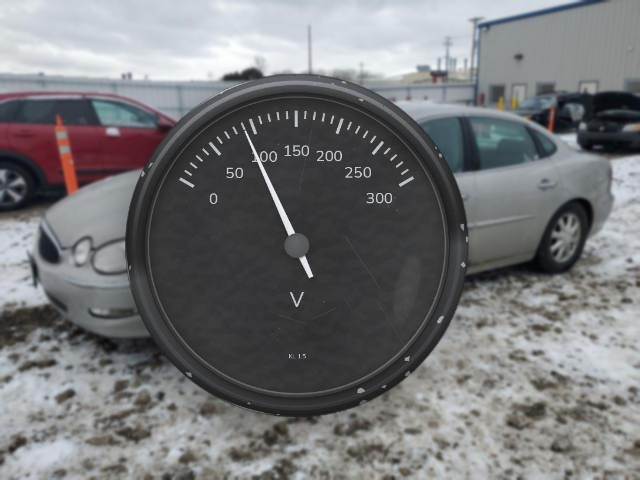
90 V
